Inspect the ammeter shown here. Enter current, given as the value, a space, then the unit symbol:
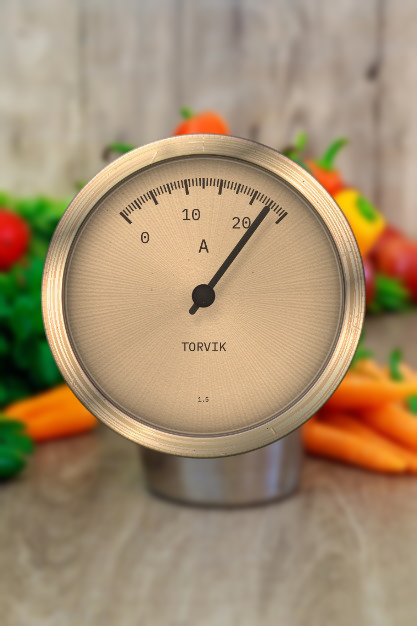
22.5 A
